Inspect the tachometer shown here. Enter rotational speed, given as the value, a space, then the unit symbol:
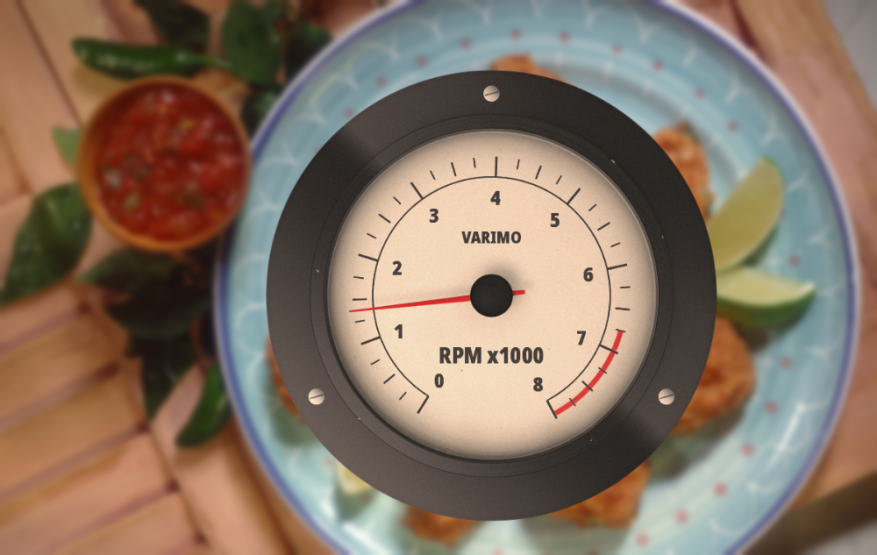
1375 rpm
